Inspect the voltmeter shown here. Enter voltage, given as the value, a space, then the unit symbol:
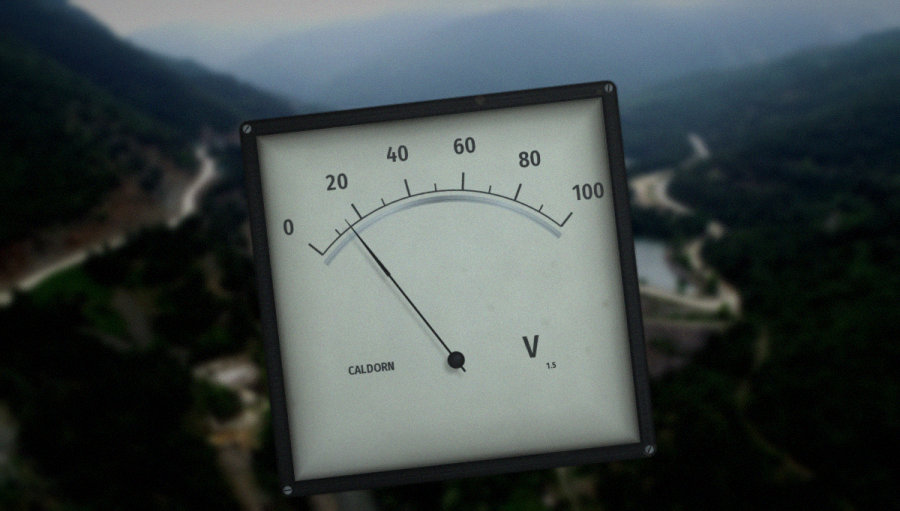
15 V
